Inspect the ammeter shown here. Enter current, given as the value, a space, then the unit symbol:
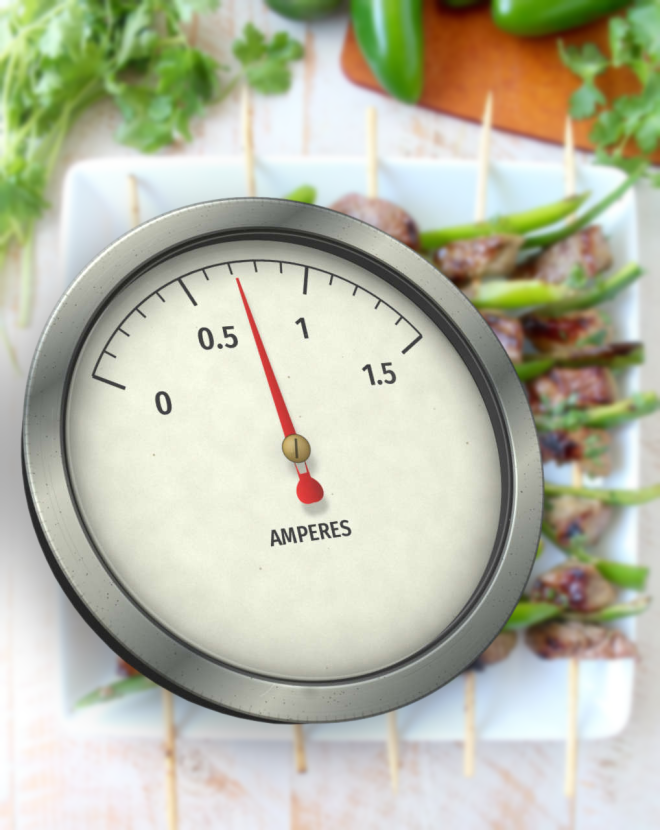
0.7 A
